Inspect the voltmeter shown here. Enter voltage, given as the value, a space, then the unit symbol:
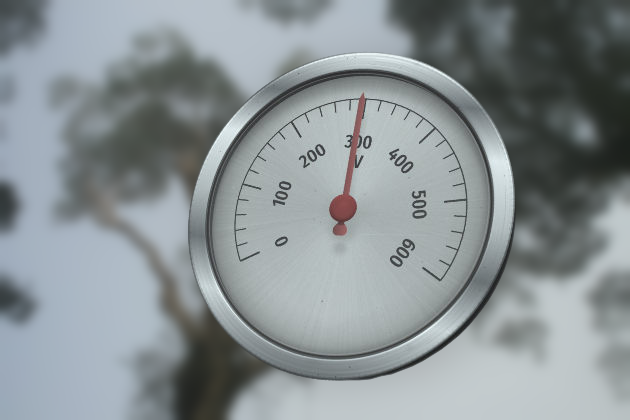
300 V
